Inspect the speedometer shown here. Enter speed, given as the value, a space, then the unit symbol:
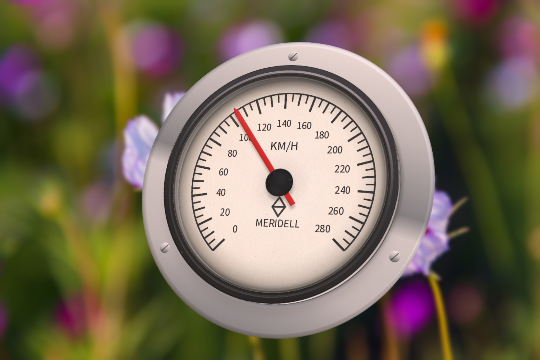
105 km/h
